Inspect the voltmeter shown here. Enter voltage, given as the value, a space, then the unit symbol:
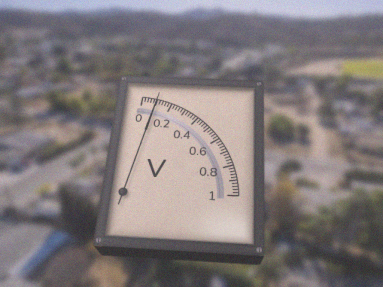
0.1 V
